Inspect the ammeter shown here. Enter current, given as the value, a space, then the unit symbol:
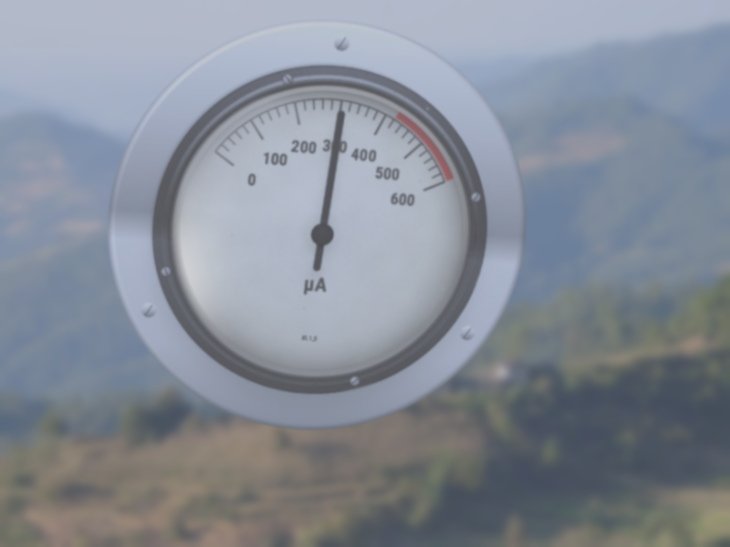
300 µA
